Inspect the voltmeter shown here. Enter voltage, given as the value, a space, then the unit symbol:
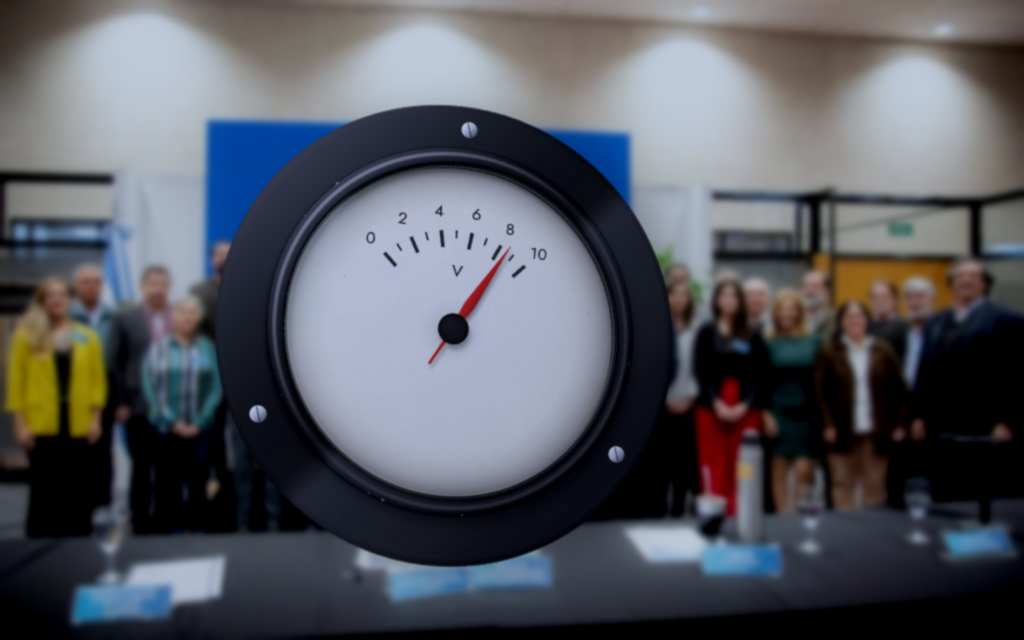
8.5 V
